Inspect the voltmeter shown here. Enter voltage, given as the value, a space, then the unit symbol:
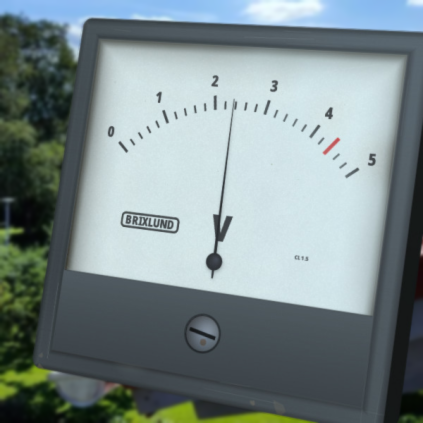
2.4 V
